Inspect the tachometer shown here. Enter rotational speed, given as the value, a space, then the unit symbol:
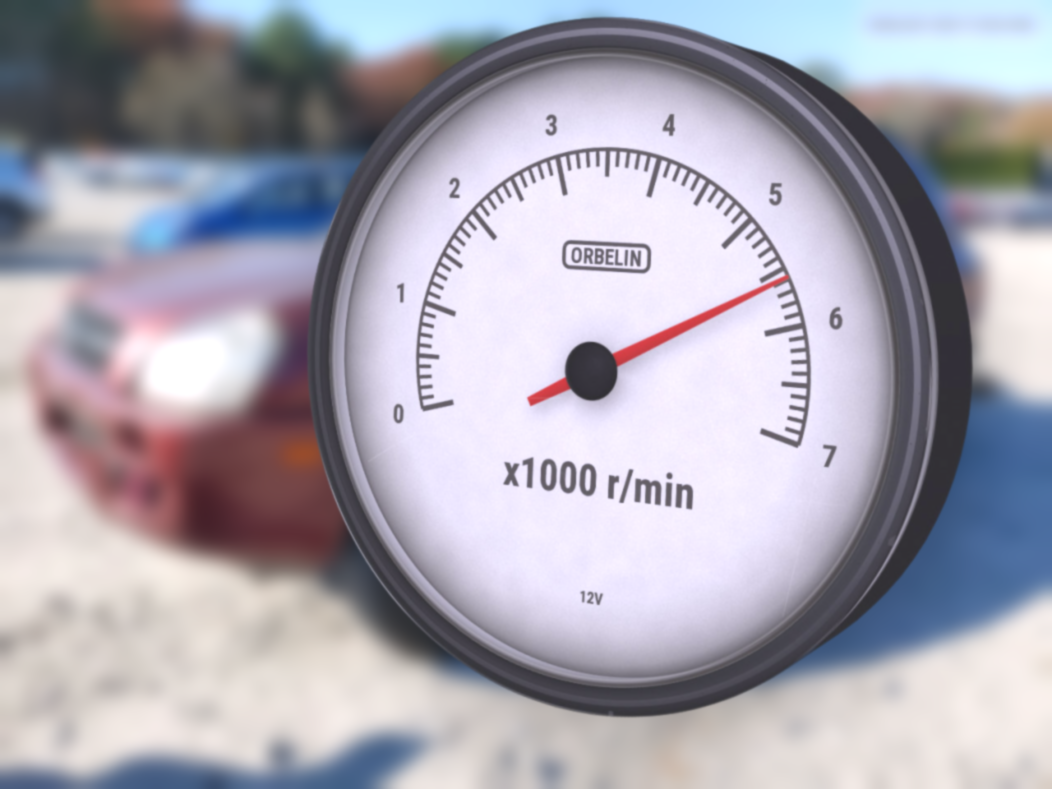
5600 rpm
